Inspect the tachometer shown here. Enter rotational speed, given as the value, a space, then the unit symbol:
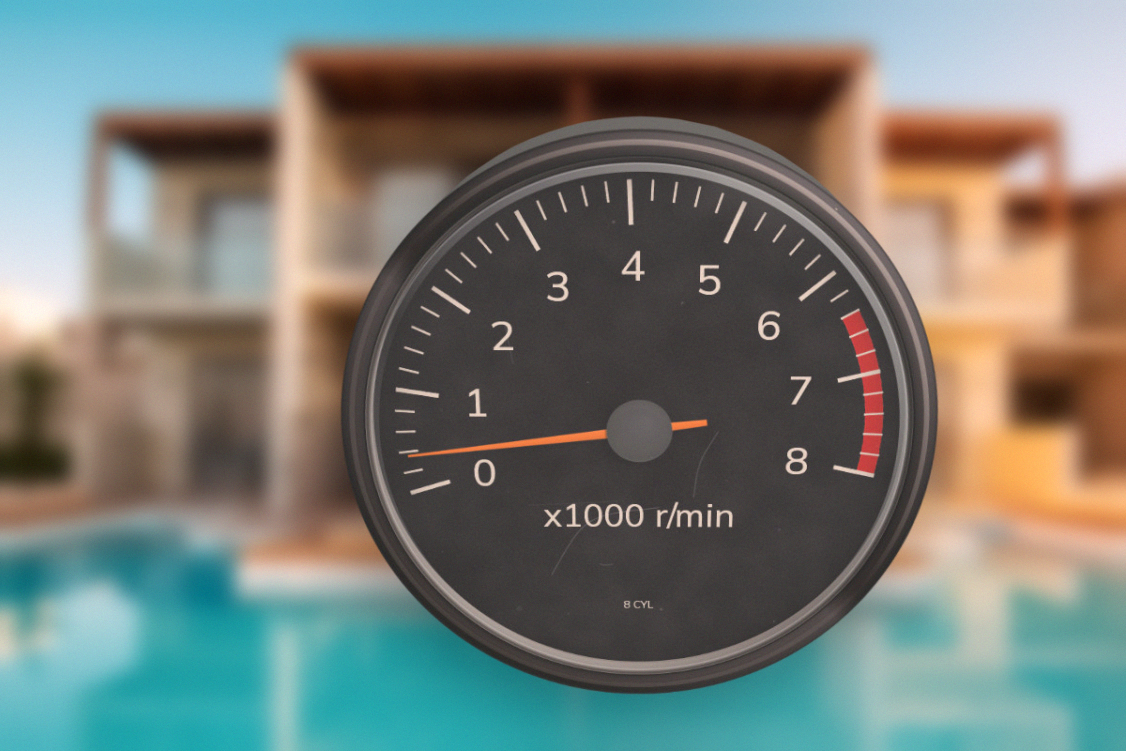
400 rpm
